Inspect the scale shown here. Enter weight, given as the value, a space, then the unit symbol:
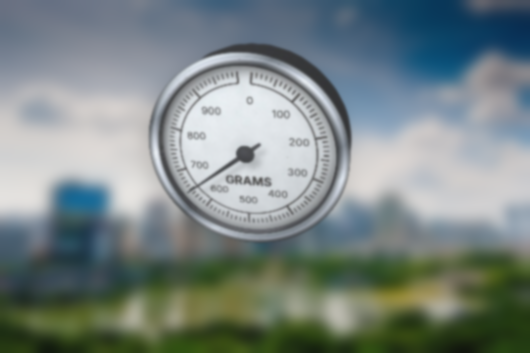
650 g
